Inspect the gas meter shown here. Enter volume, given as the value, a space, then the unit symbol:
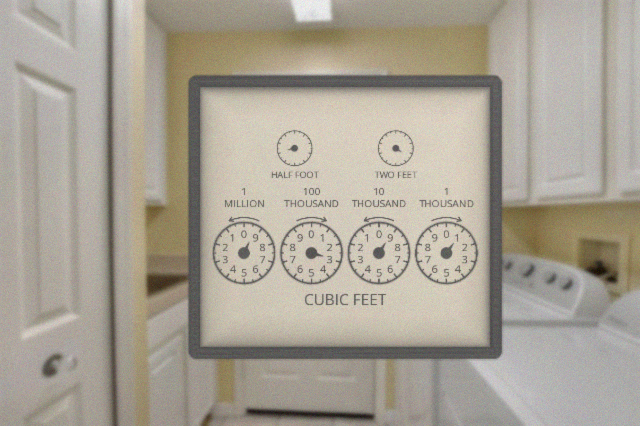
929100 ft³
